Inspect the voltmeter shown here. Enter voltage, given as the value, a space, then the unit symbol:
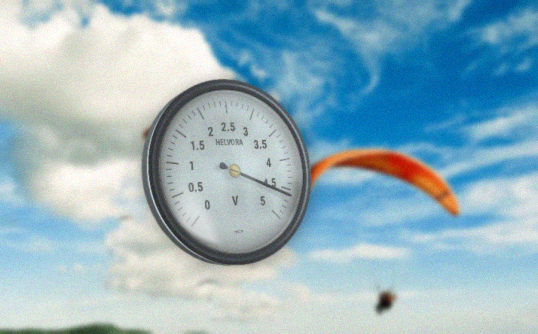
4.6 V
